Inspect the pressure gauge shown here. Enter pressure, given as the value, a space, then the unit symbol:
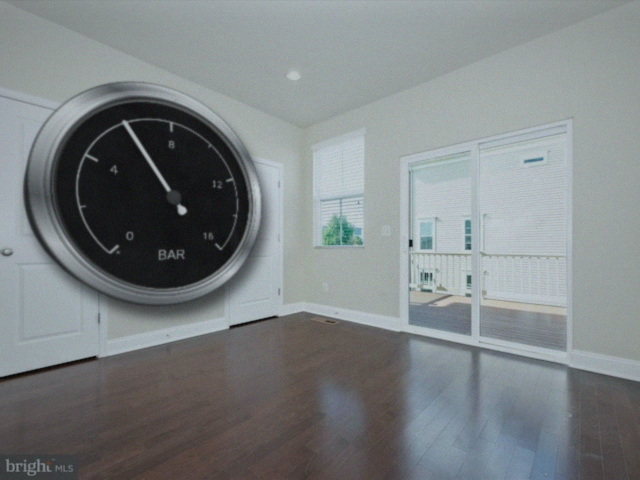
6 bar
